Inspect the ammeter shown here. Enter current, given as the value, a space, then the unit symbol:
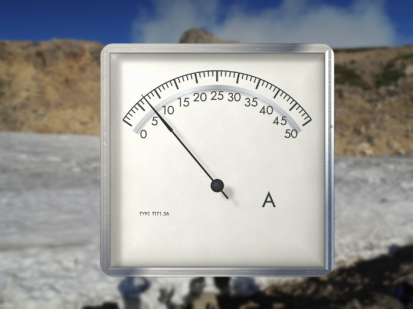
7 A
